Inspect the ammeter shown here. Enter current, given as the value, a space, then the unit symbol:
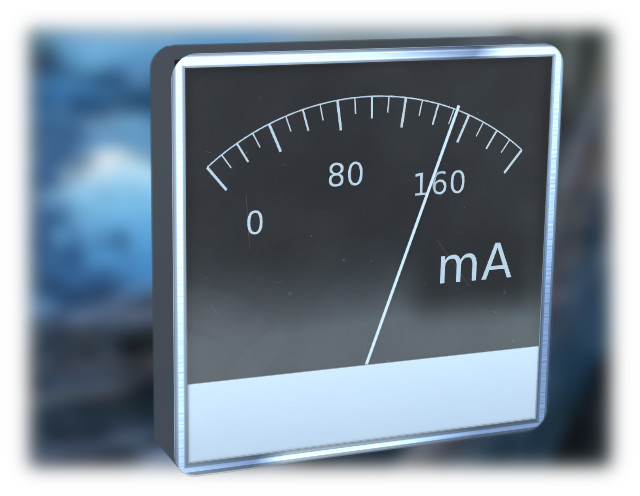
150 mA
